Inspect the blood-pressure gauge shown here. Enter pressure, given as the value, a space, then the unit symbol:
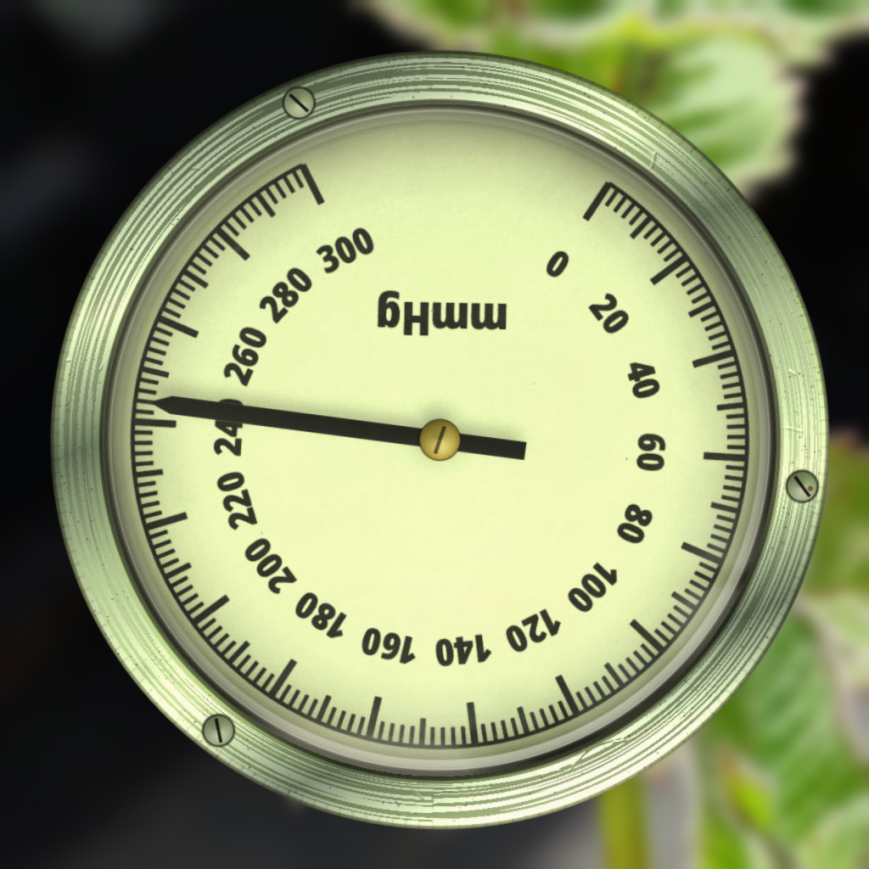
244 mmHg
